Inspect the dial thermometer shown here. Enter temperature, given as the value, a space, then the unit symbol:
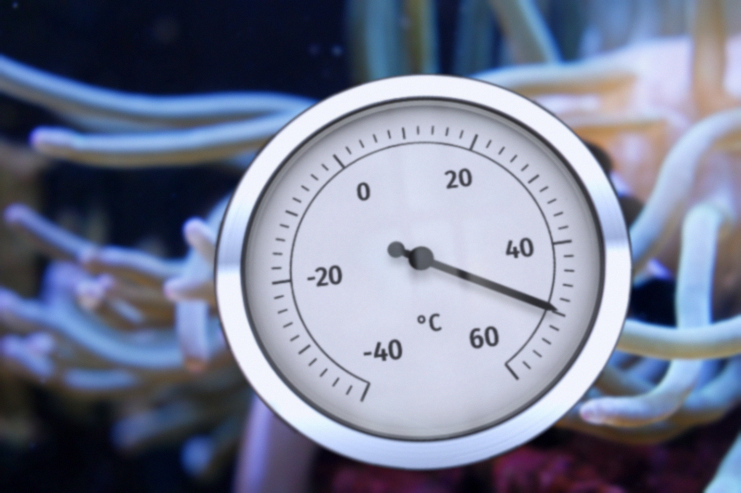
50 °C
